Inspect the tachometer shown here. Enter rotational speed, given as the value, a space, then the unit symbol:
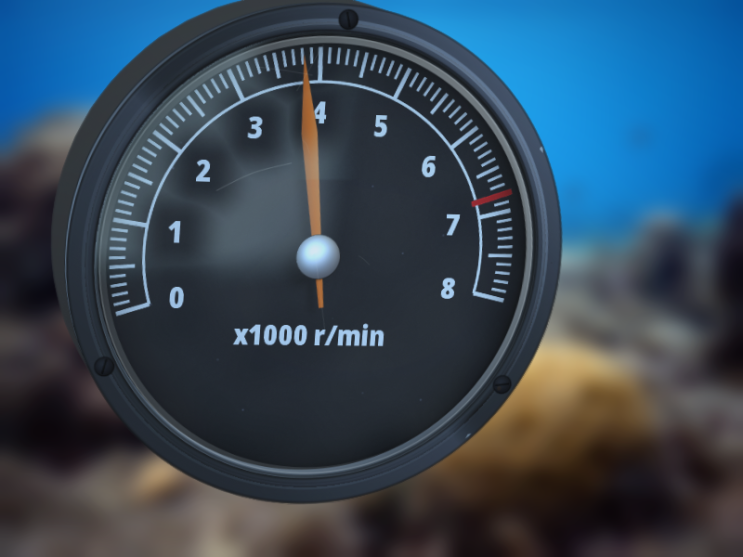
3800 rpm
